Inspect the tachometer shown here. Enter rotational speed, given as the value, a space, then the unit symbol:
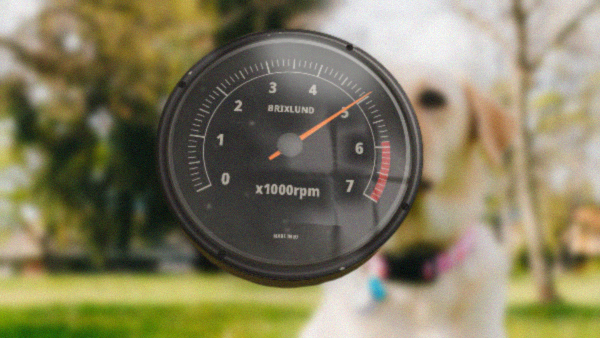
5000 rpm
